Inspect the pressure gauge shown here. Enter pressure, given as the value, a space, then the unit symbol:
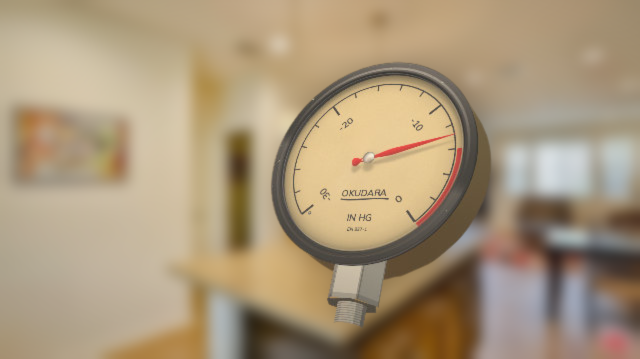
-7 inHg
